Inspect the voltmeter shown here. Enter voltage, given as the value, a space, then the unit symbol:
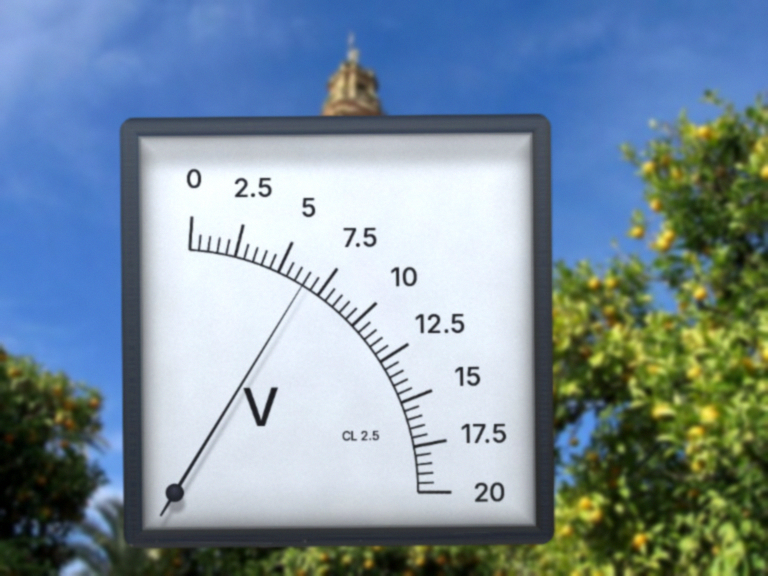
6.5 V
